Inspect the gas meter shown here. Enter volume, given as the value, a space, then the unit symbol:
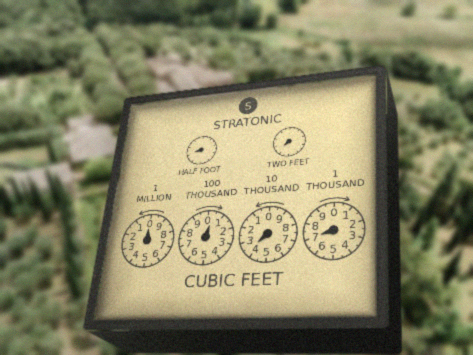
3700 ft³
